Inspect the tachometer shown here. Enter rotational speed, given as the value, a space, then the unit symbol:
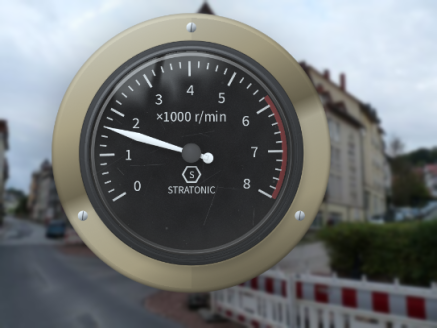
1600 rpm
